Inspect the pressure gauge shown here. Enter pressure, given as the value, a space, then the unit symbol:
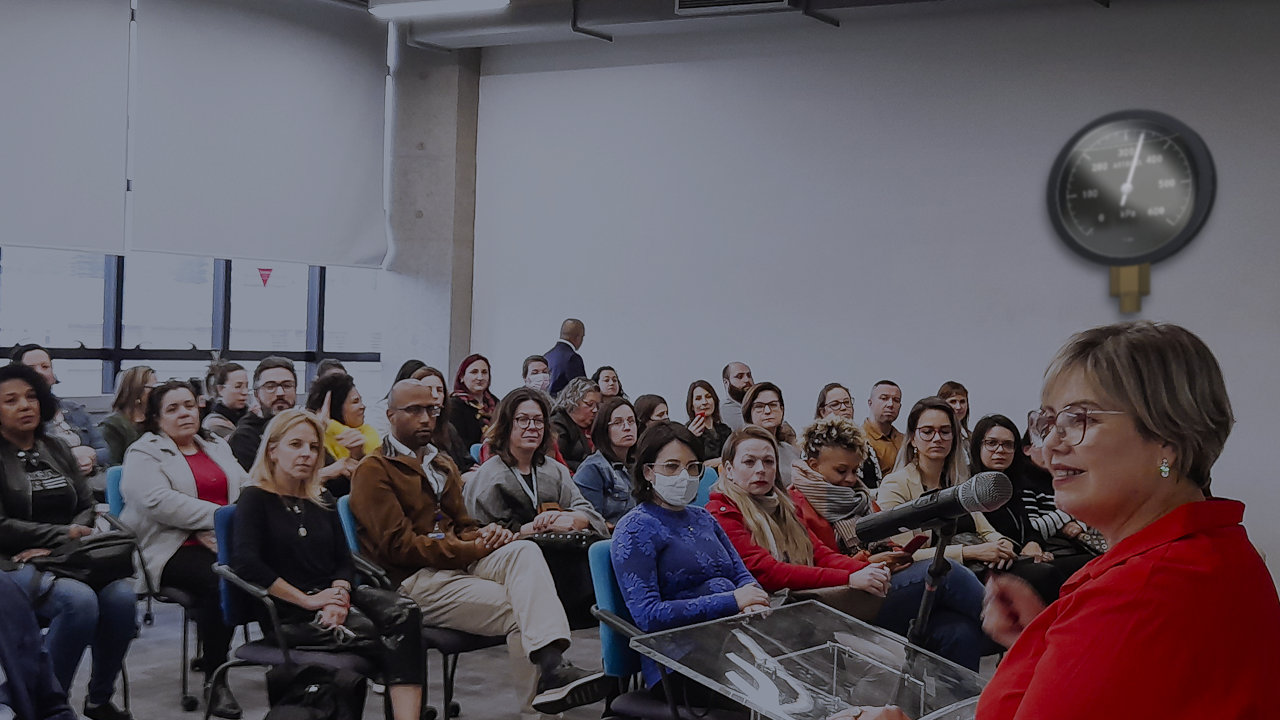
340 kPa
